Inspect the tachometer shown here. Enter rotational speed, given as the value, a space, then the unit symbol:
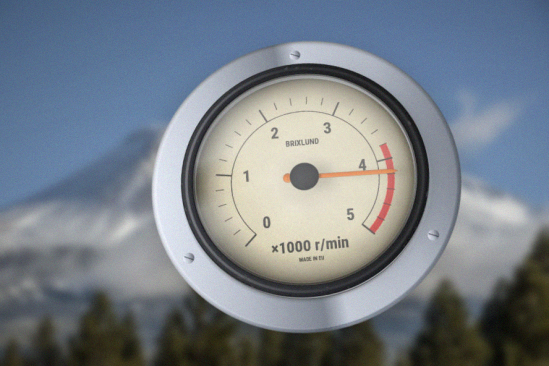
4200 rpm
